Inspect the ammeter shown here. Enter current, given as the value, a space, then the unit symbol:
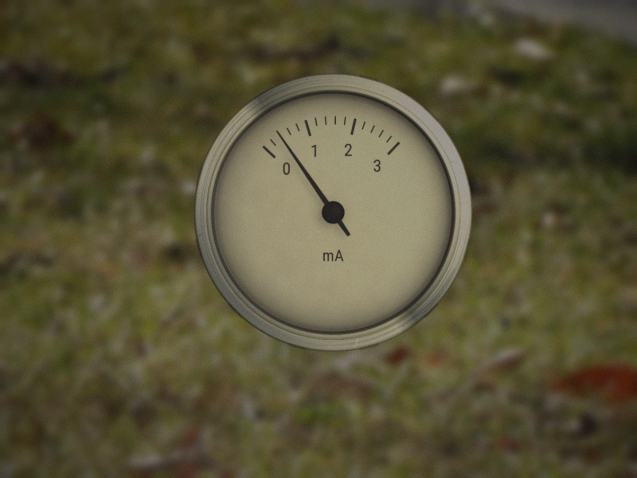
0.4 mA
